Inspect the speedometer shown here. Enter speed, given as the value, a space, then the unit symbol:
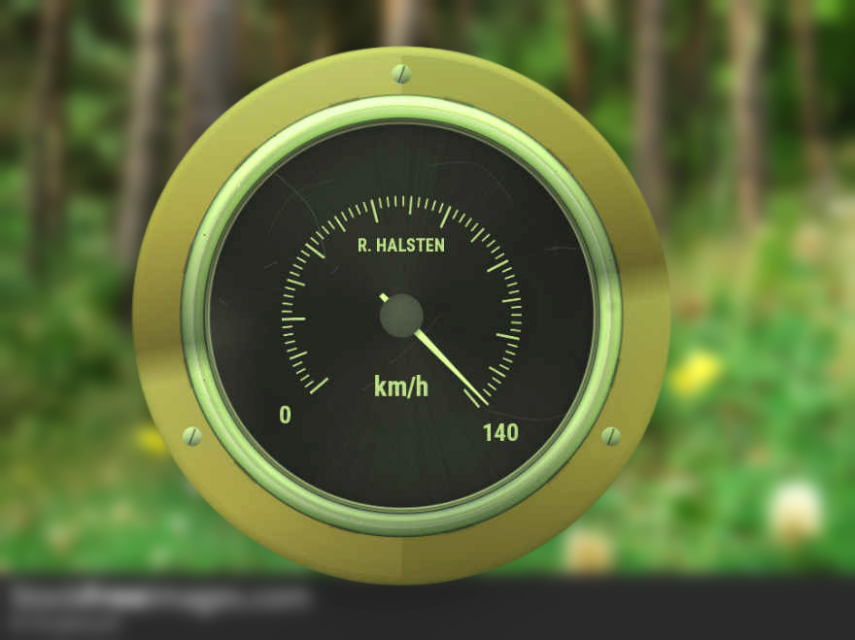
138 km/h
